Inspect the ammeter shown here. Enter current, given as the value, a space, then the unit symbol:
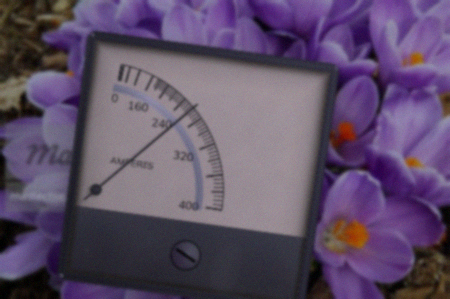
260 A
